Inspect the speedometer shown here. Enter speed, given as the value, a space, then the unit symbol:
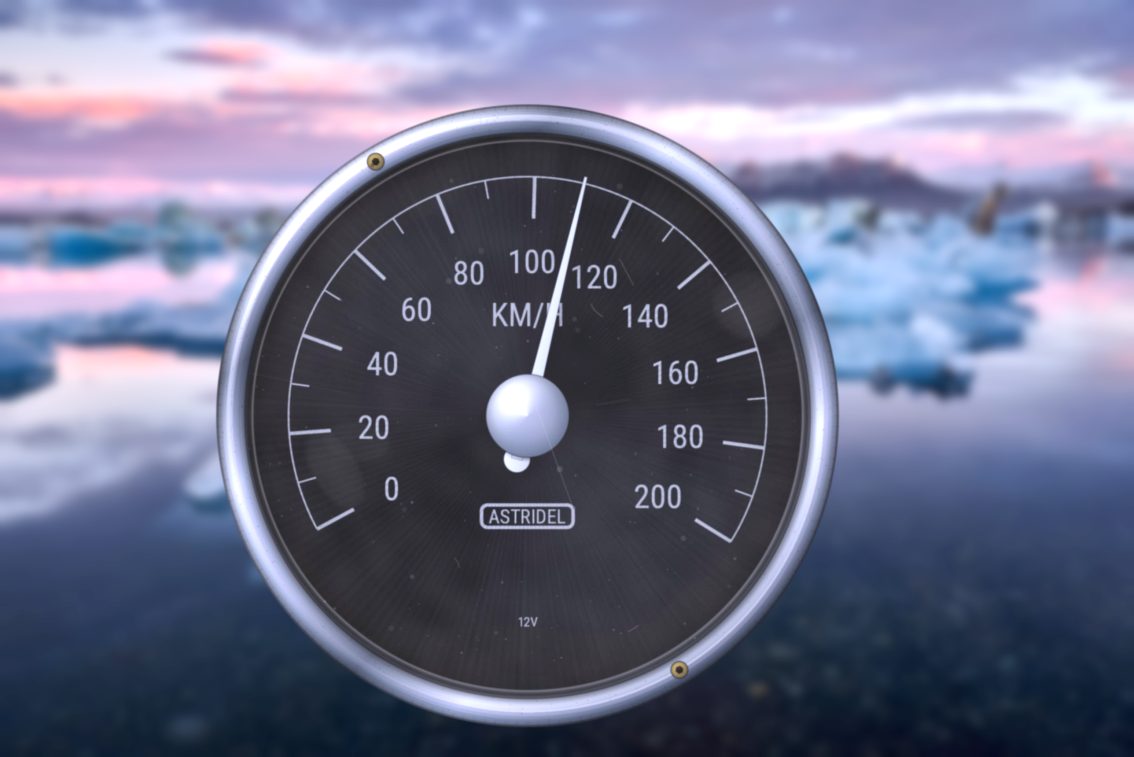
110 km/h
